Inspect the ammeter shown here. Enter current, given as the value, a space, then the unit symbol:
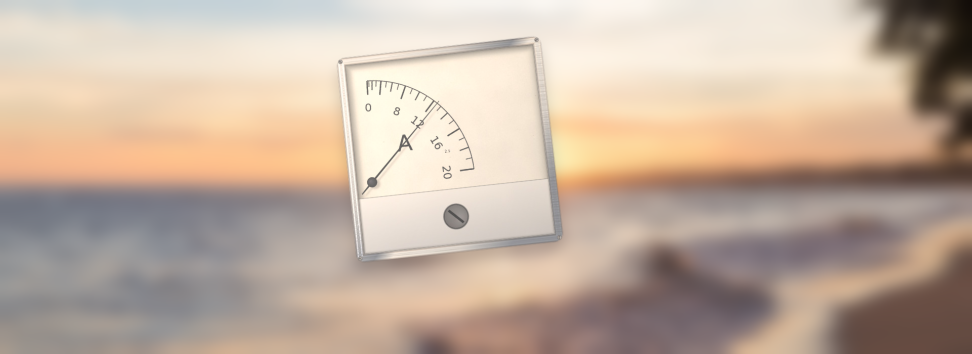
12.5 A
